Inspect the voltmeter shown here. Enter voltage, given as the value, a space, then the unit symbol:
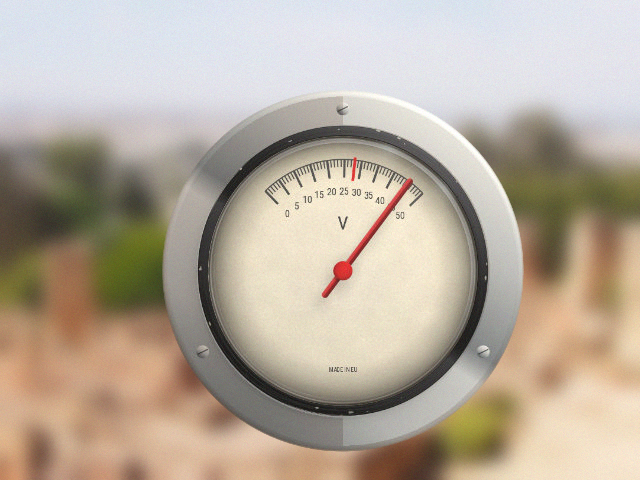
45 V
